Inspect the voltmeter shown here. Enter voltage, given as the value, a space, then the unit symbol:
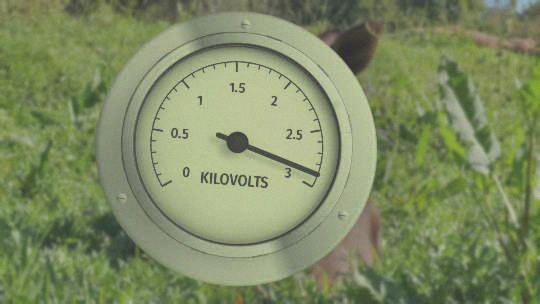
2.9 kV
